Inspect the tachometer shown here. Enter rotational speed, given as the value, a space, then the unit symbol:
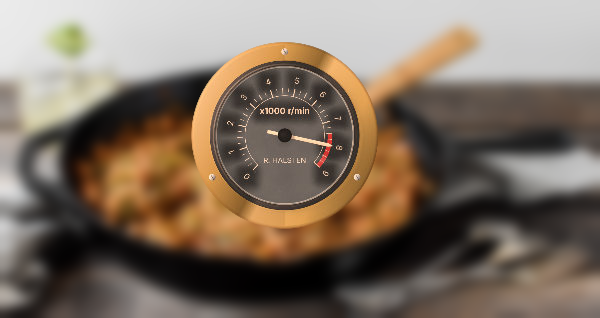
8000 rpm
